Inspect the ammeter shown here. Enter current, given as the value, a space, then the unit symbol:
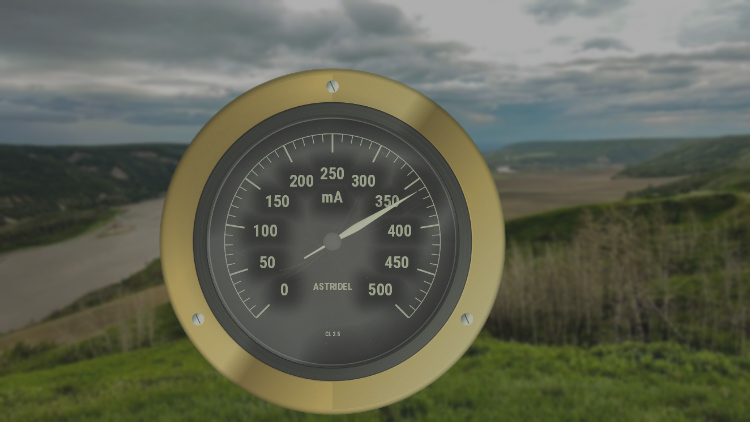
360 mA
